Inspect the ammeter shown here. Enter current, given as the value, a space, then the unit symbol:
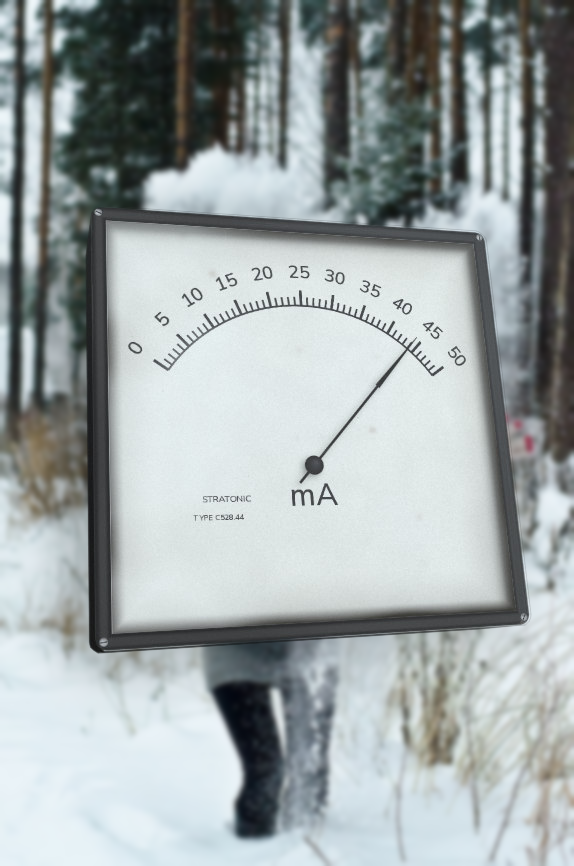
44 mA
